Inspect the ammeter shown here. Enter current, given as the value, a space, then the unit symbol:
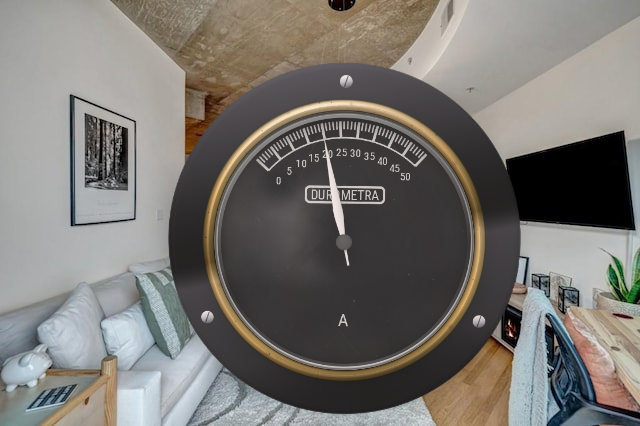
20 A
